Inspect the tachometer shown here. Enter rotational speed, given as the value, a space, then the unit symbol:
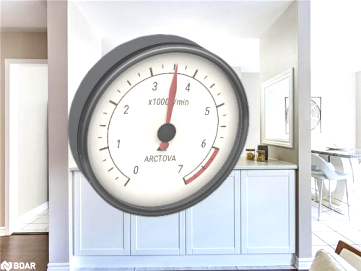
3500 rpm
